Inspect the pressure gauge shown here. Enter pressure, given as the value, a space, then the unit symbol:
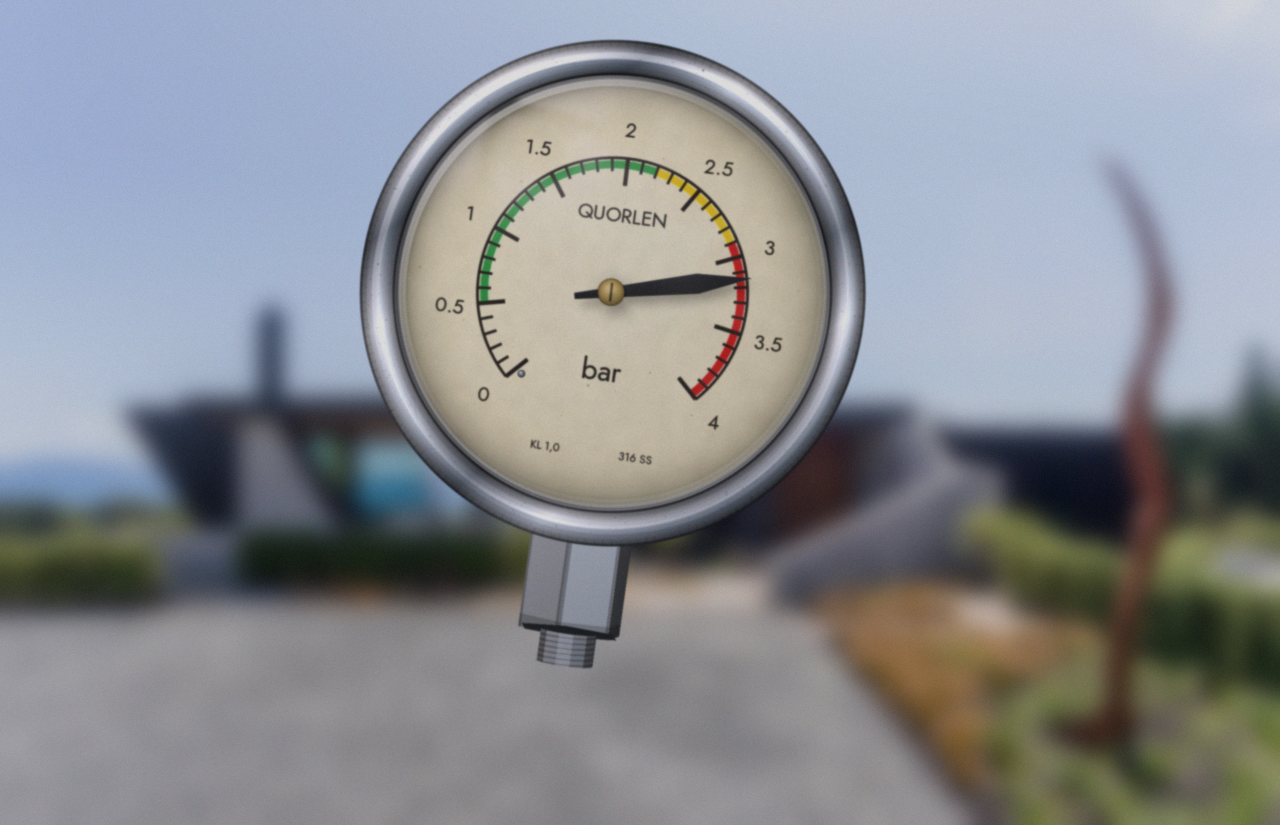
3.15 bar
